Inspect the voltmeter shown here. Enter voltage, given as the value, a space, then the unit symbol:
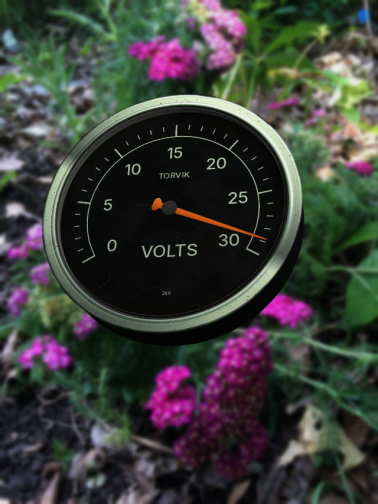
29 V
